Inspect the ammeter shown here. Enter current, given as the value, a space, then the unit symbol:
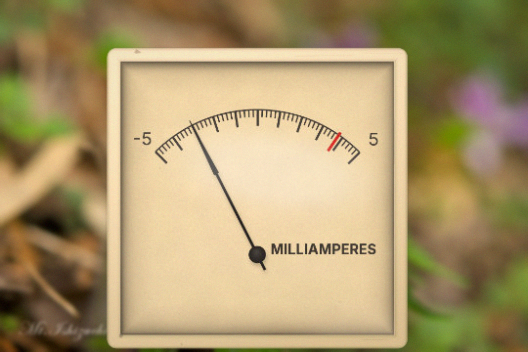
-3 mA
